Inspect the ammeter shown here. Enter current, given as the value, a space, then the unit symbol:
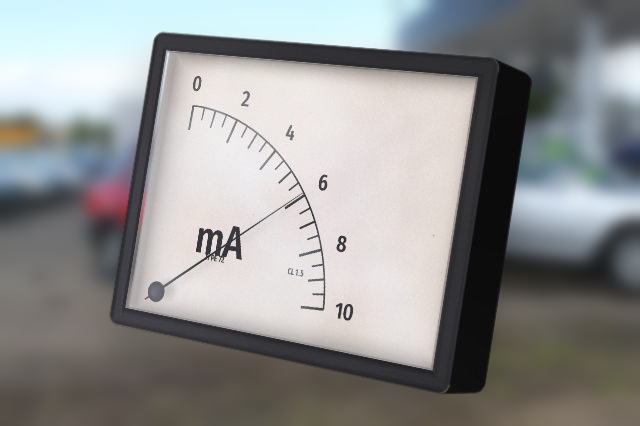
6 mA
